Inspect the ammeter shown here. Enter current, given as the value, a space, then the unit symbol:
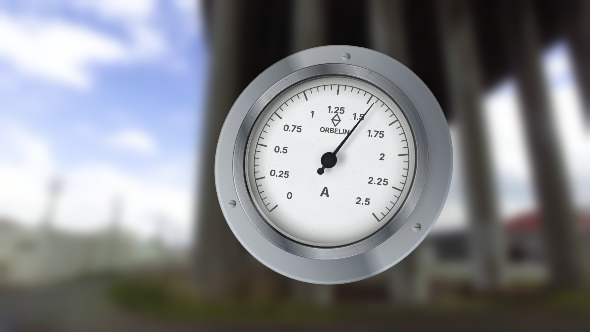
1.55 A
